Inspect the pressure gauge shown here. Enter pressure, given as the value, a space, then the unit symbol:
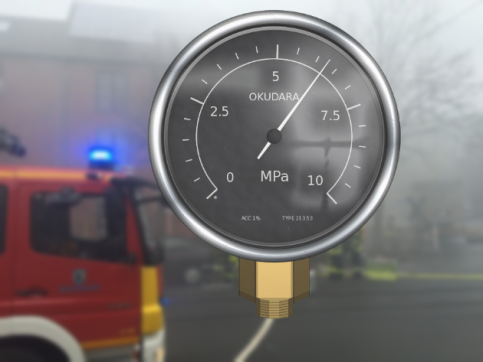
6.25 MPa
